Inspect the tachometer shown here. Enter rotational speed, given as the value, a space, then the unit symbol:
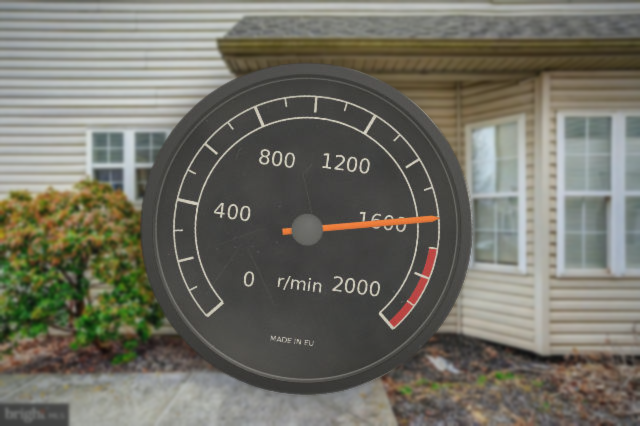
1600 rpm
